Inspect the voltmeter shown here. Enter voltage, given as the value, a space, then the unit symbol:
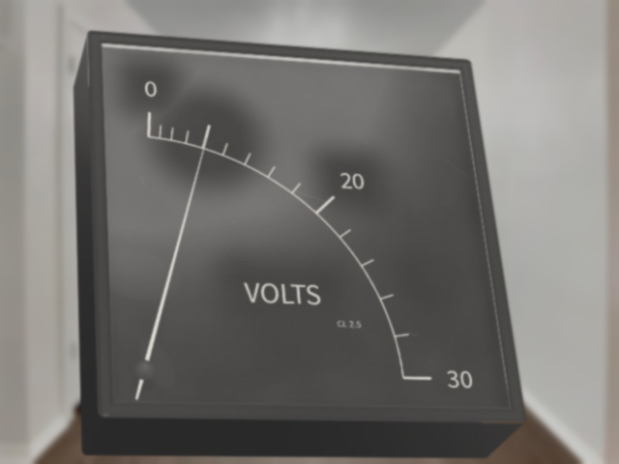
10 V
